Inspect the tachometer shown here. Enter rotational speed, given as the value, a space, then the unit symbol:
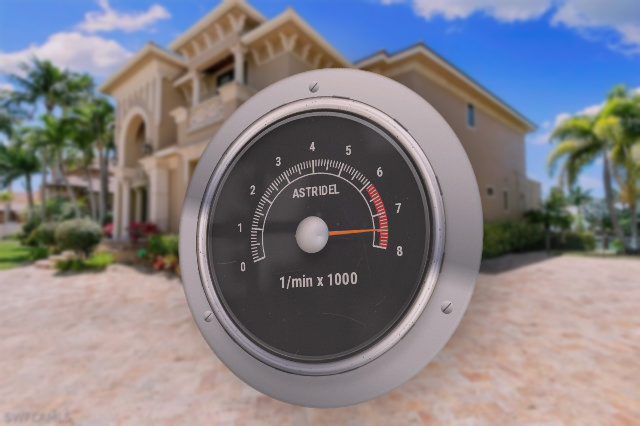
7500 rpm
